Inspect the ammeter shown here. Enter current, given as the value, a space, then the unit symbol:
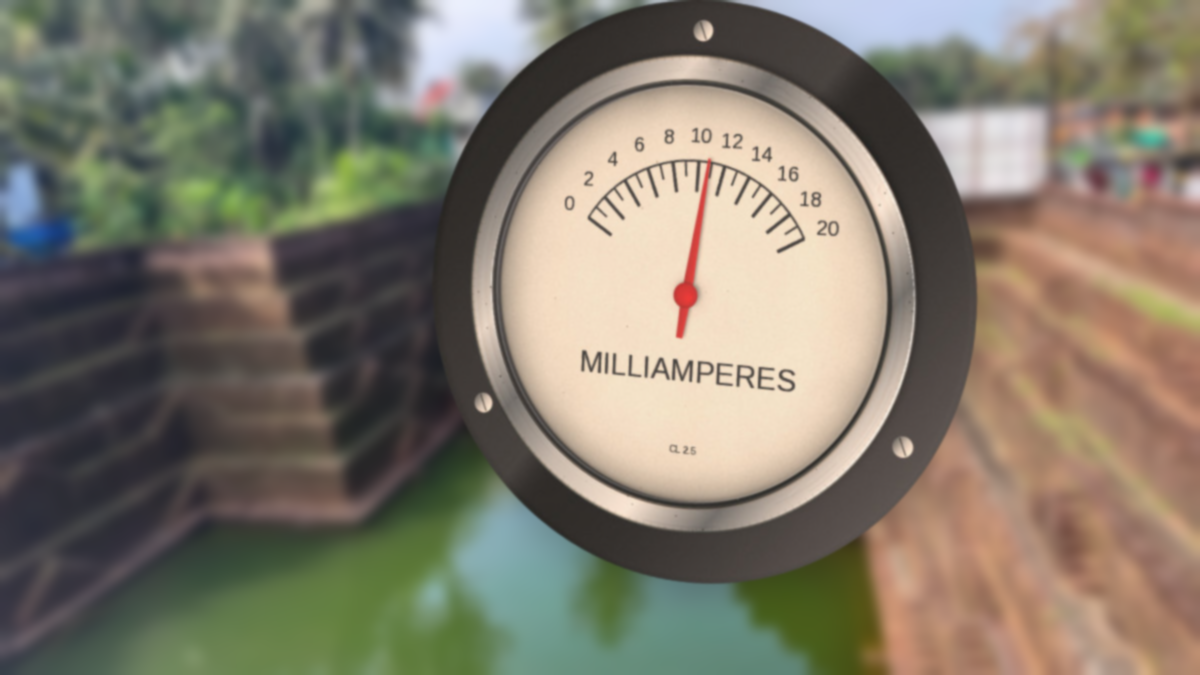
11 mA
